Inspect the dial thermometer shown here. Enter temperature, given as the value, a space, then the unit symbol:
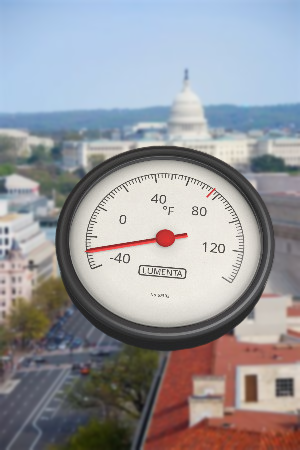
-30 °F
